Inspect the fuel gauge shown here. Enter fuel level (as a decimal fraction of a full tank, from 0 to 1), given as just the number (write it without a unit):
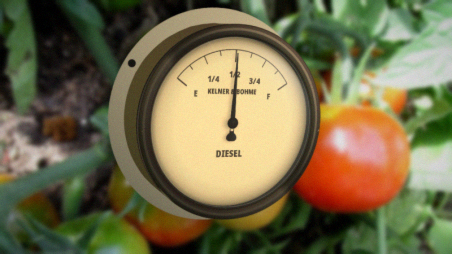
0.5
